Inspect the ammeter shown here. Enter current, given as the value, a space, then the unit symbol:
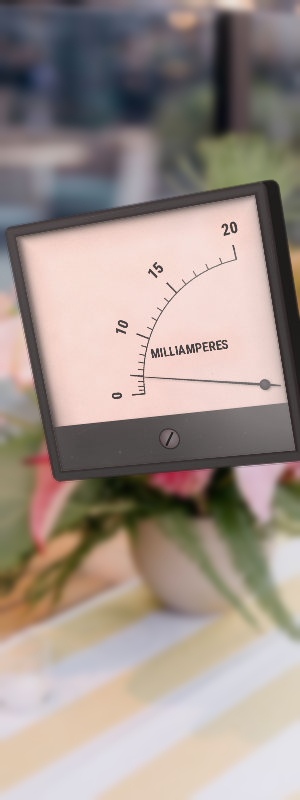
5 mA
